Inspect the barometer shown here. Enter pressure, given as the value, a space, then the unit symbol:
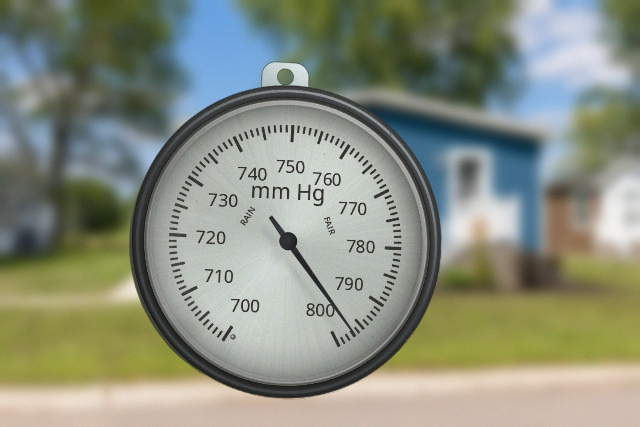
797 mmHg
